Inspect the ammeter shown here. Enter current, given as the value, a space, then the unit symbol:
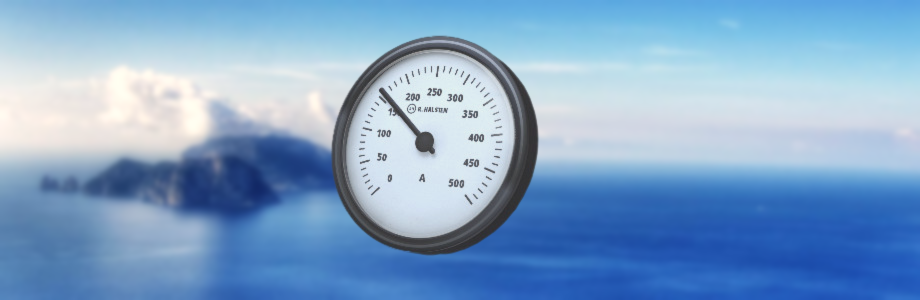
160 A
